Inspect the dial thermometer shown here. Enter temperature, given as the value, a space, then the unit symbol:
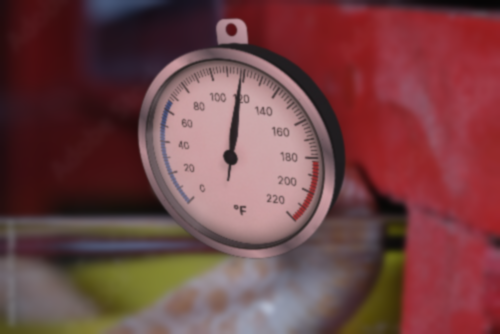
120 °F
